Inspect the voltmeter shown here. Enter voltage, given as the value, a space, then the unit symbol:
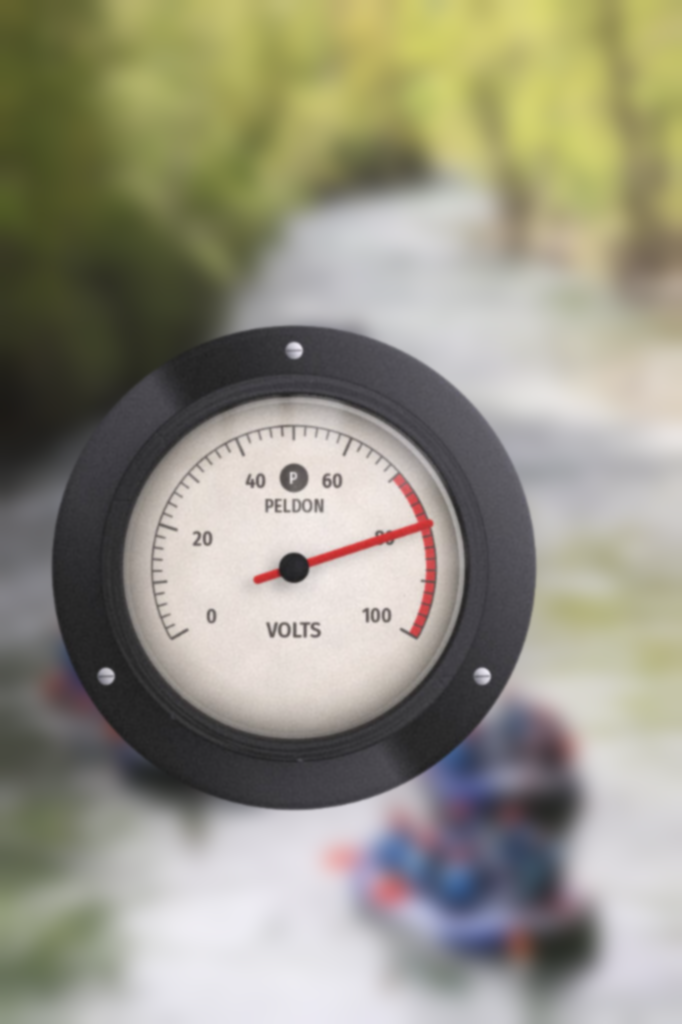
80 V
